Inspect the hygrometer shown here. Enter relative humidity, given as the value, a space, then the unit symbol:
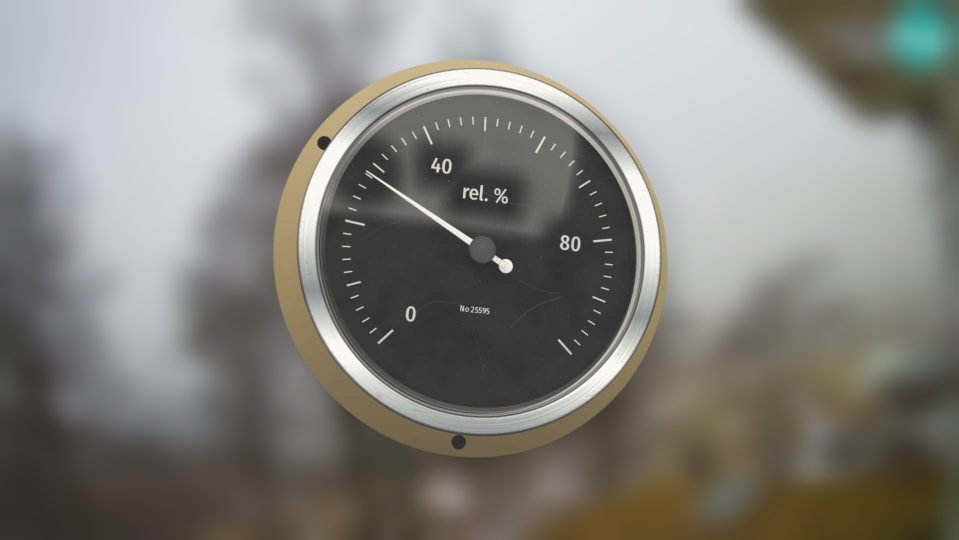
28 %
